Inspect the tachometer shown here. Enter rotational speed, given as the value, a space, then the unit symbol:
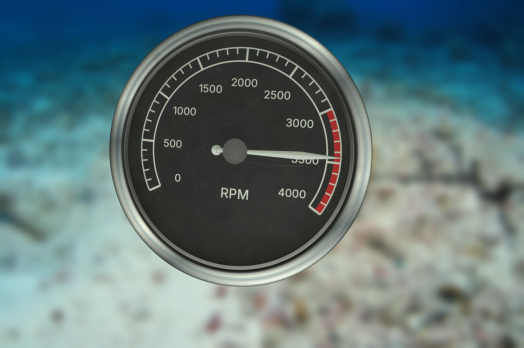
3450 rpm
